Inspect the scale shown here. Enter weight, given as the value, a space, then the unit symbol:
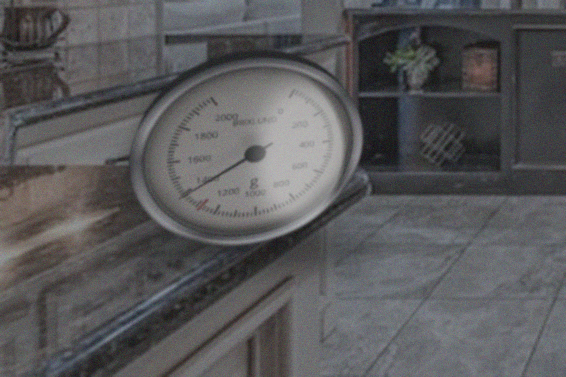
1400 g
